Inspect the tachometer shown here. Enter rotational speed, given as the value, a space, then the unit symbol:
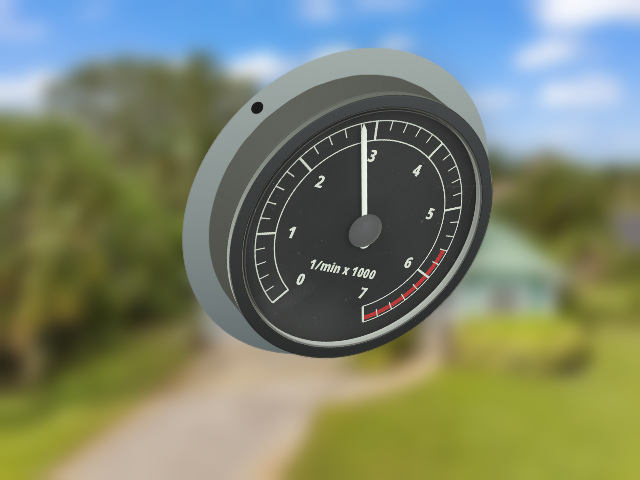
2800 rpm
